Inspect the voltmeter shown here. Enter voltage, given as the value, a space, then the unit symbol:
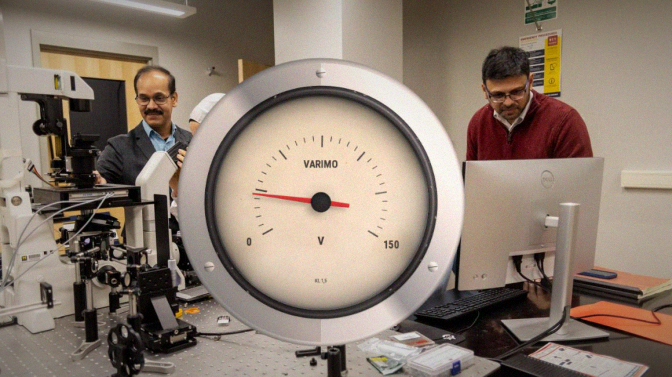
22.5 V
